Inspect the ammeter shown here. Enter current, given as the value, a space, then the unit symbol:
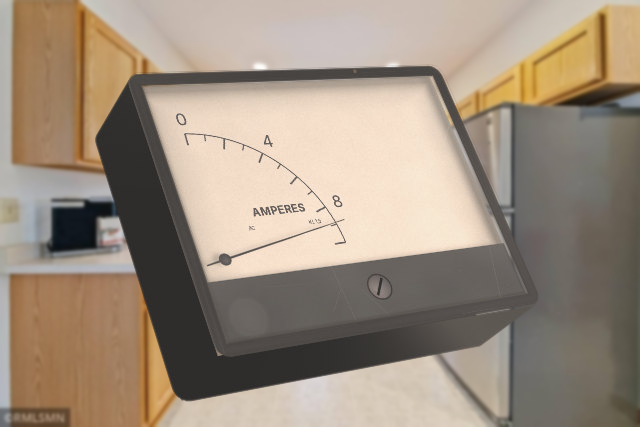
9 A
